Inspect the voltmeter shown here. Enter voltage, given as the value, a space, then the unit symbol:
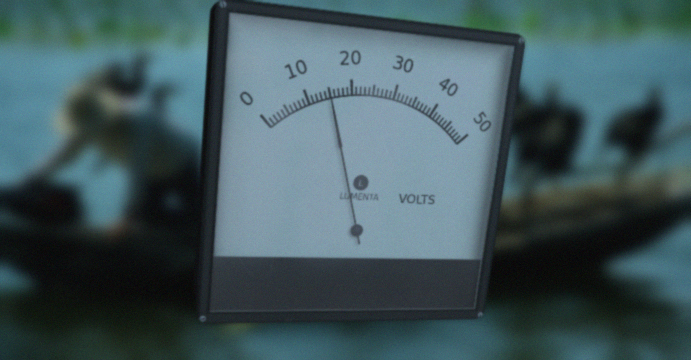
15 V
